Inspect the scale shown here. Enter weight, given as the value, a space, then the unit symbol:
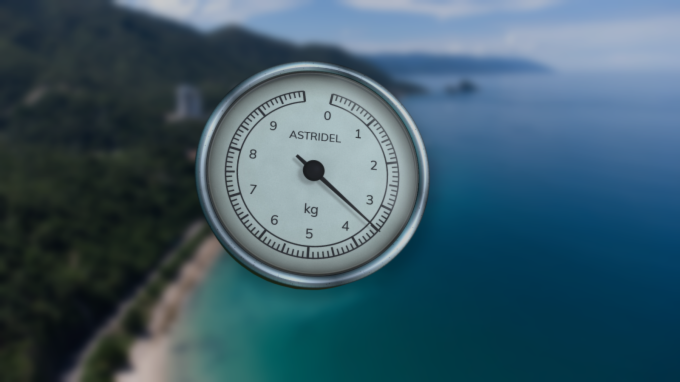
3.5 kg
